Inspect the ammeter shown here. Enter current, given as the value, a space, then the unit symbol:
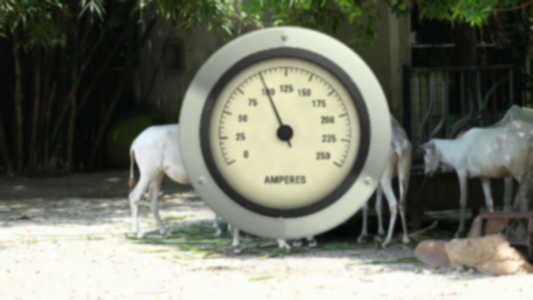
100 A
